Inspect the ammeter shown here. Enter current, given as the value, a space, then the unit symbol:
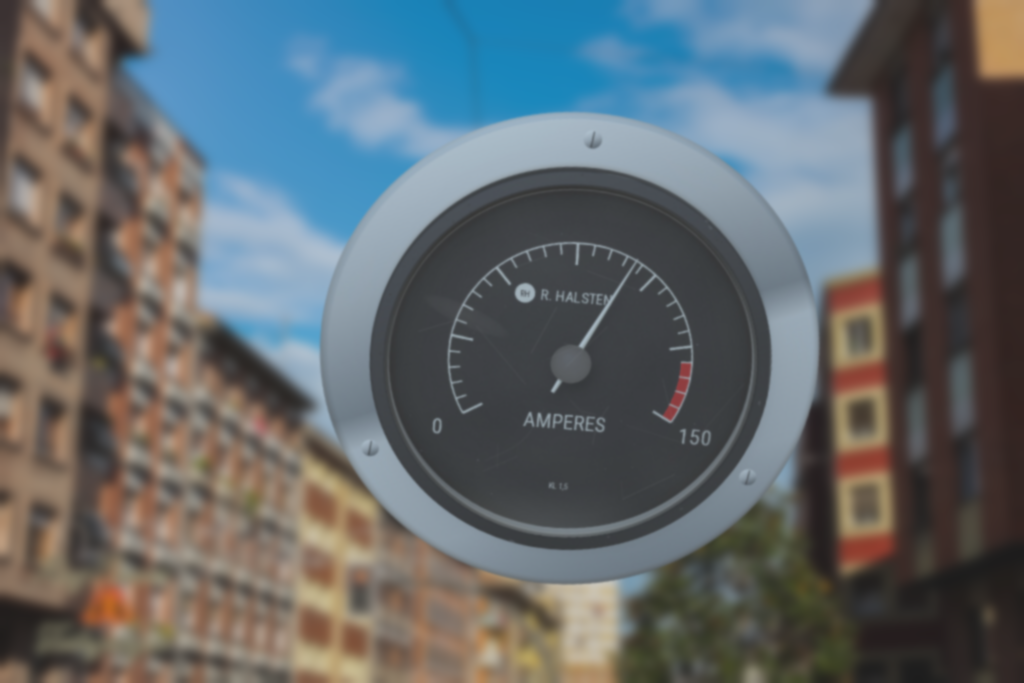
92.5 A
